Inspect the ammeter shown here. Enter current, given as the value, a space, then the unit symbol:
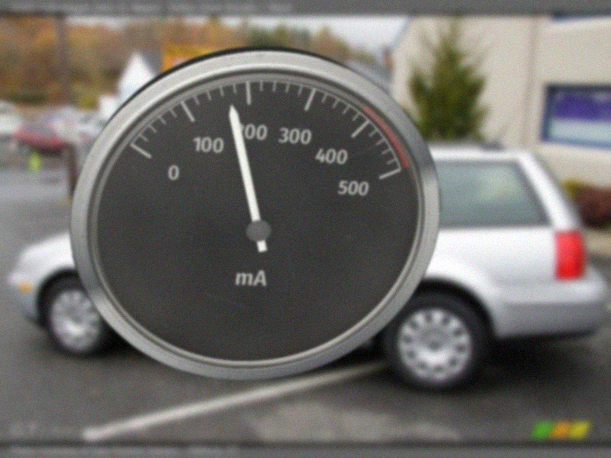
170 mA
